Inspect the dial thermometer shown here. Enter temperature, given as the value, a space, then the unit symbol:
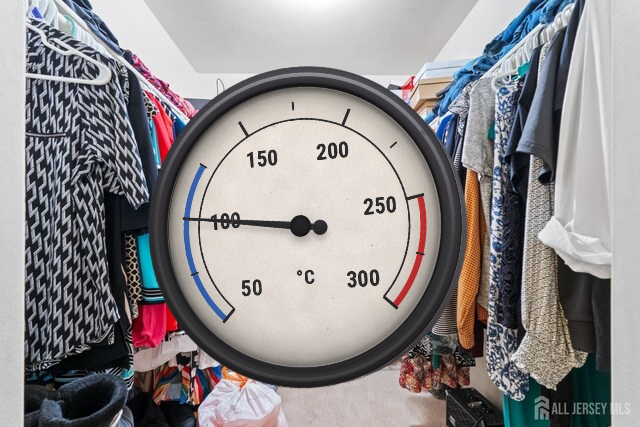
100 °C
